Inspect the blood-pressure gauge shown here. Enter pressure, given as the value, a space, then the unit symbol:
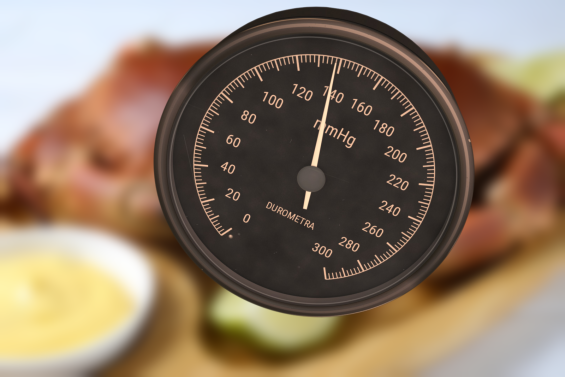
138 mmHg
